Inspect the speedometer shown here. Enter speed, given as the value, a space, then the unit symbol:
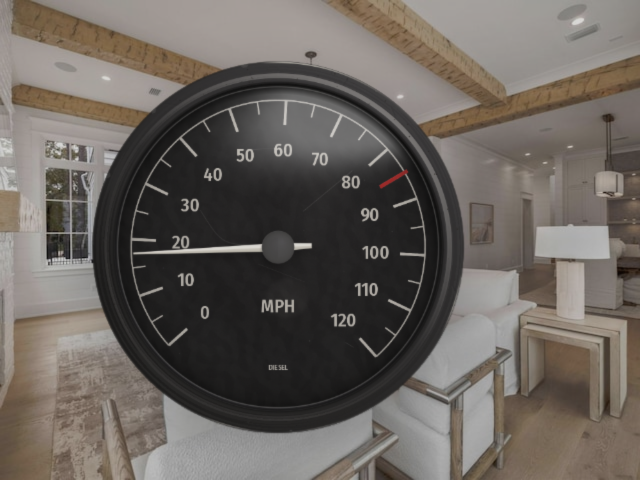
17.5 mph
